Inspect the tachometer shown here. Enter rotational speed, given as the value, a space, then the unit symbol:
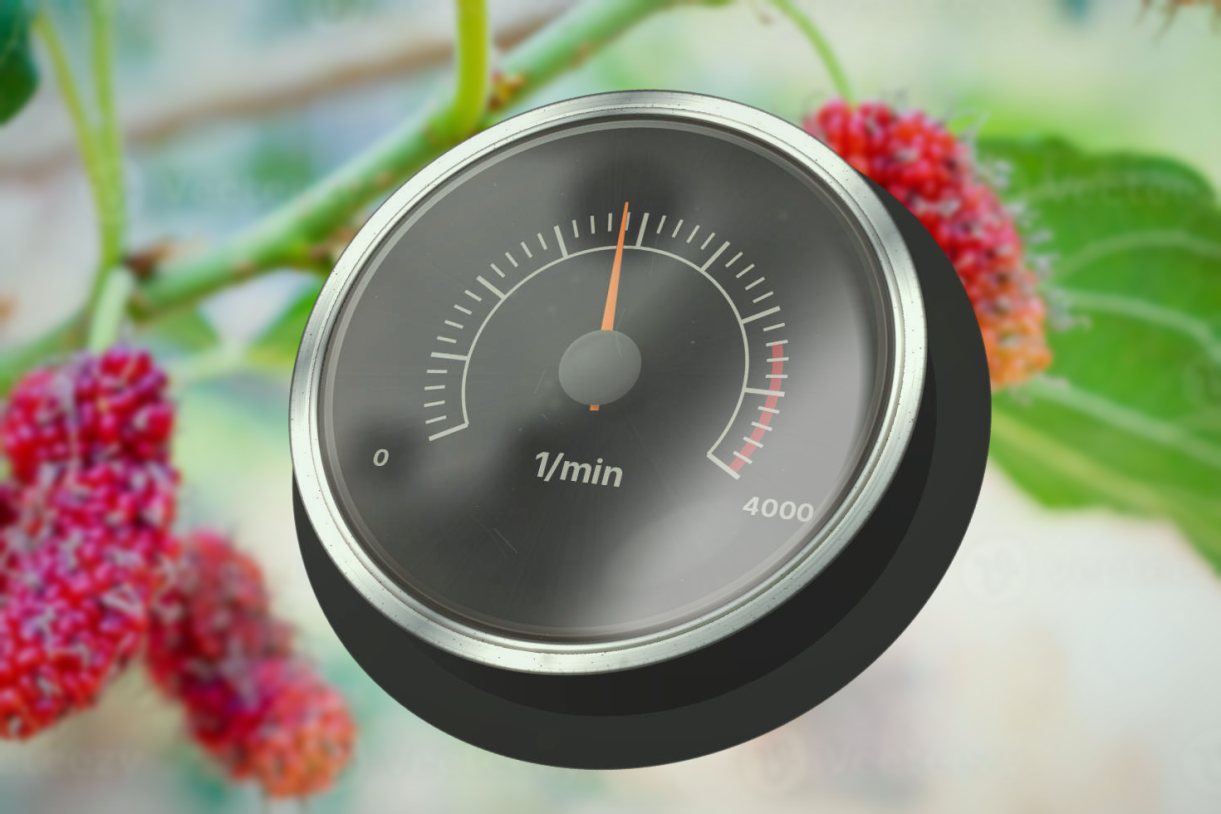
1900 rpm
